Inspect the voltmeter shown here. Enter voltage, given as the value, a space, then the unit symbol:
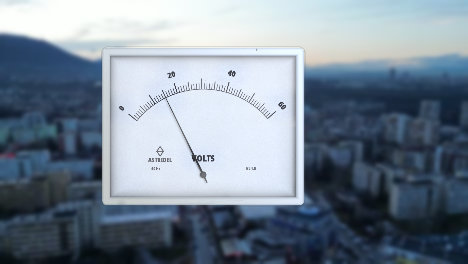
15 V
